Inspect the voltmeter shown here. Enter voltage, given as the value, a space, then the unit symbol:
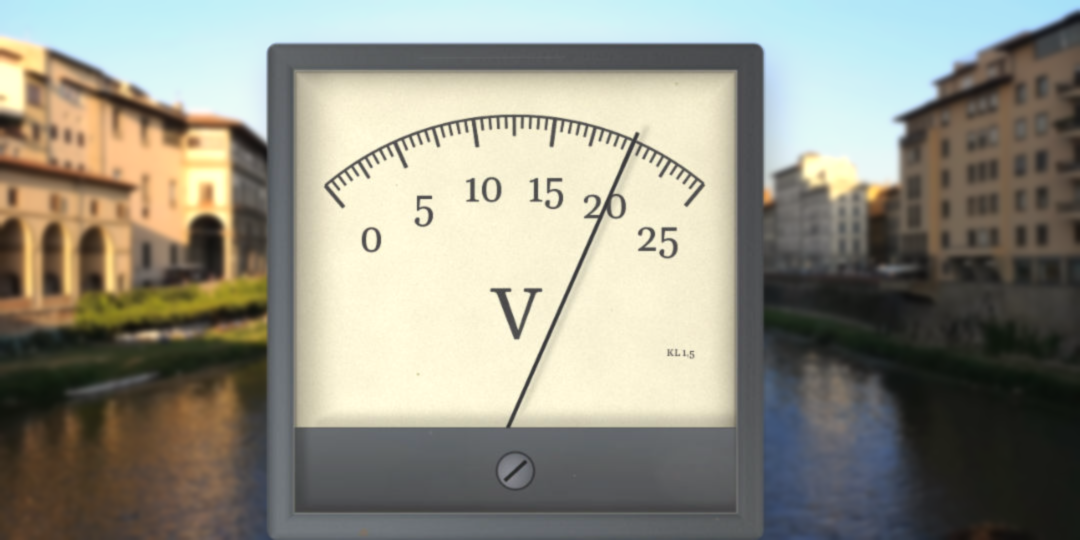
20 V
